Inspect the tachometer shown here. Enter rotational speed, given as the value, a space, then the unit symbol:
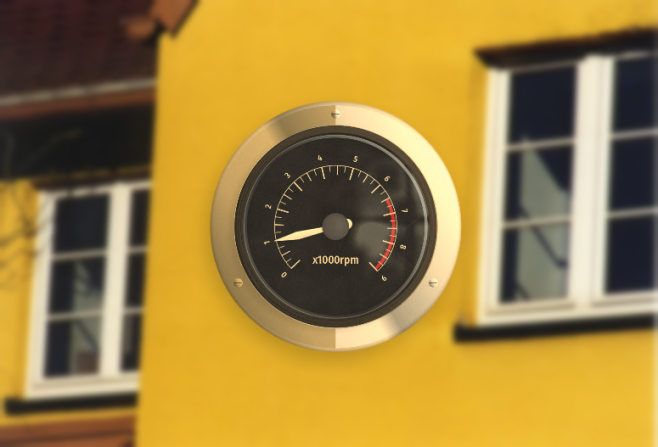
1000 rpm
